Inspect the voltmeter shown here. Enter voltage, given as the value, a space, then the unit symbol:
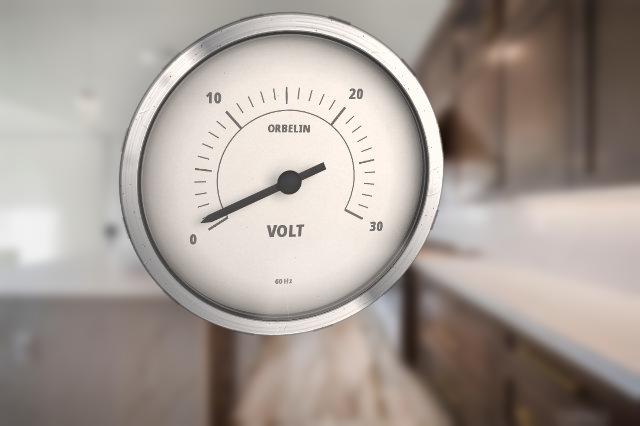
1 V
